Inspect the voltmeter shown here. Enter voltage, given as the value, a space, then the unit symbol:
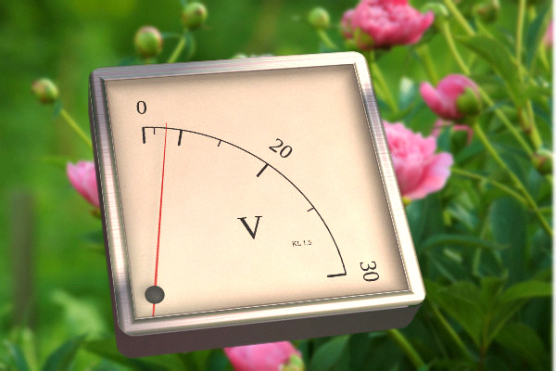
7.5 V
